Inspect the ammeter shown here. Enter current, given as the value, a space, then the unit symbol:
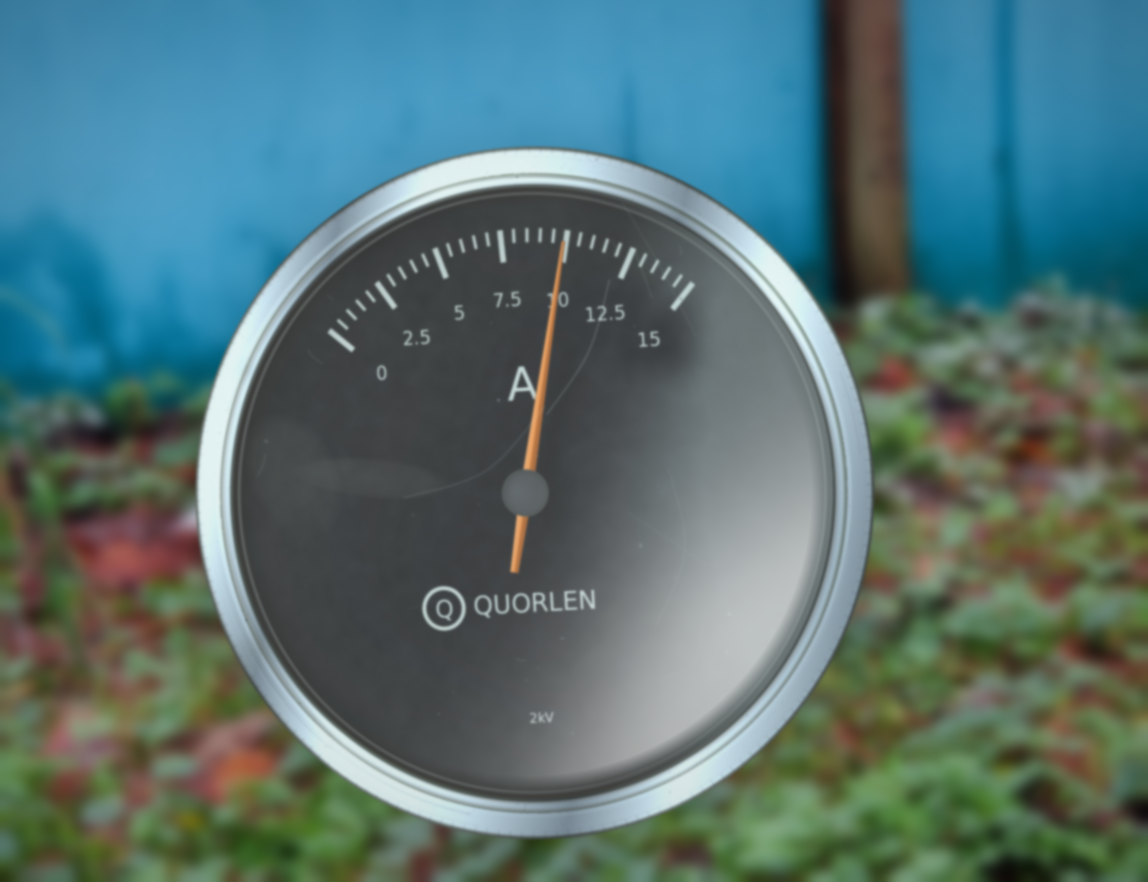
10 A
